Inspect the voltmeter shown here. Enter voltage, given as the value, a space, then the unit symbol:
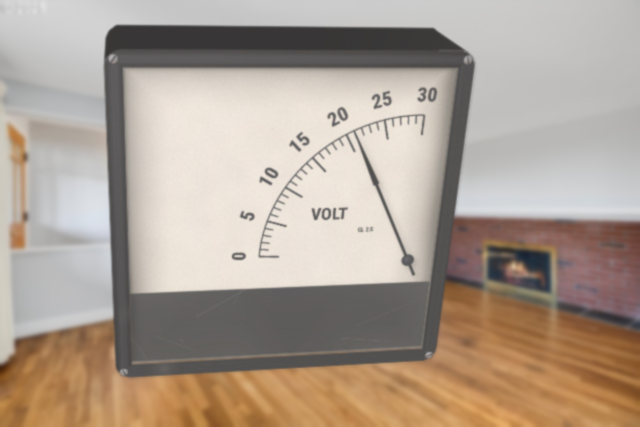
21 V
